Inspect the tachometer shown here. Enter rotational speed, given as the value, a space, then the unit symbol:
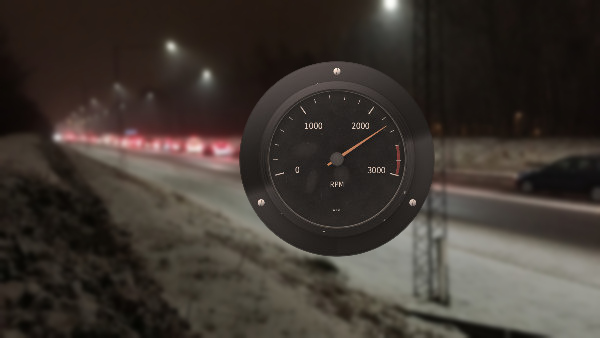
2300 rpm
